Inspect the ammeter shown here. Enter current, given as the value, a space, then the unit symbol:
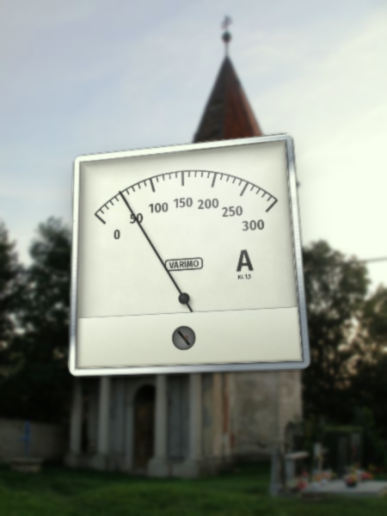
50 A
